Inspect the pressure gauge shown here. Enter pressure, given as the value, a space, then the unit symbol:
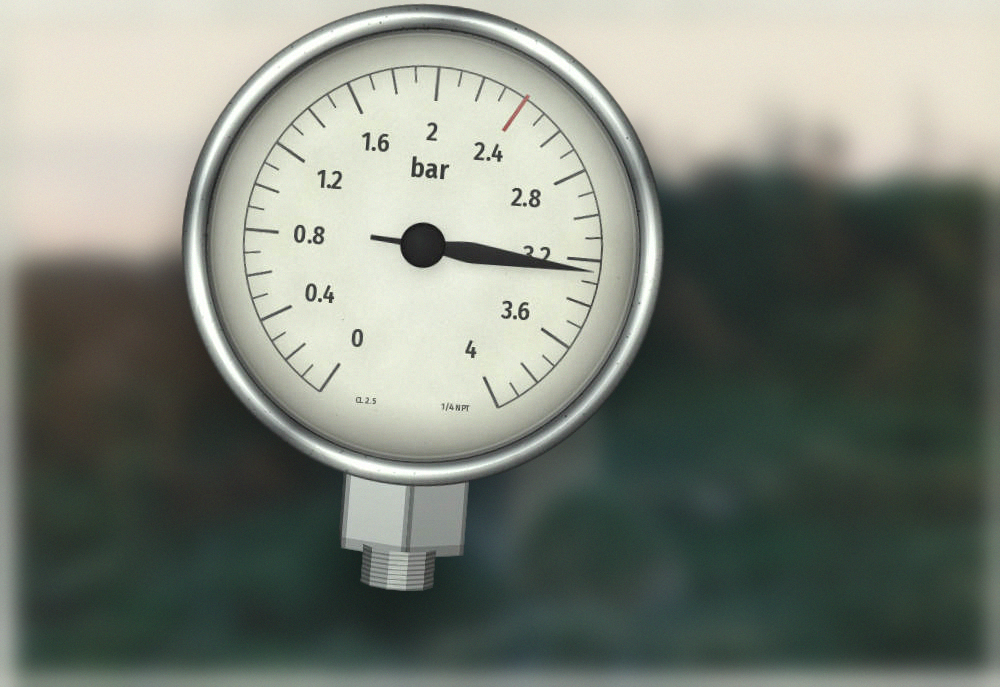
3.25 bar
